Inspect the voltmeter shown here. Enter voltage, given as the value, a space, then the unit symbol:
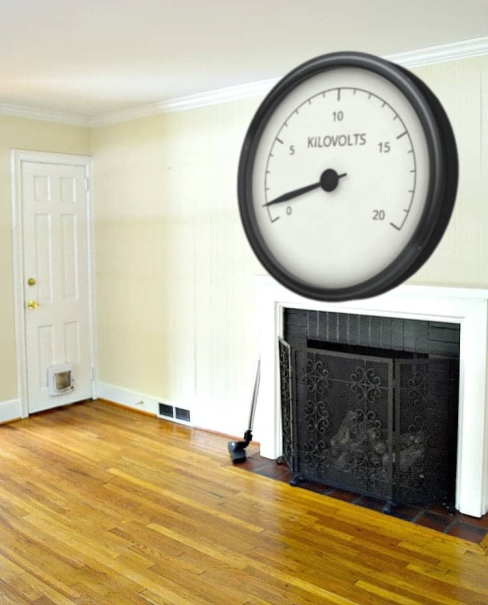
1 kV
